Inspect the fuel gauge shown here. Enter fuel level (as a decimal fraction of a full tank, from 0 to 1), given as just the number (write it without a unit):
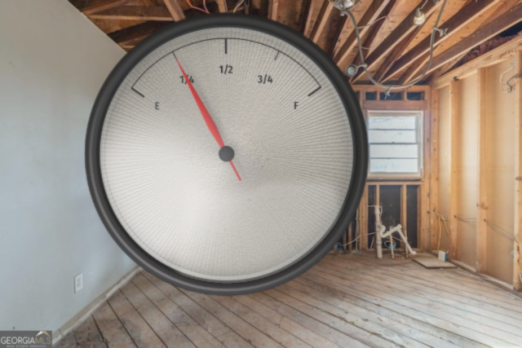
0.25
